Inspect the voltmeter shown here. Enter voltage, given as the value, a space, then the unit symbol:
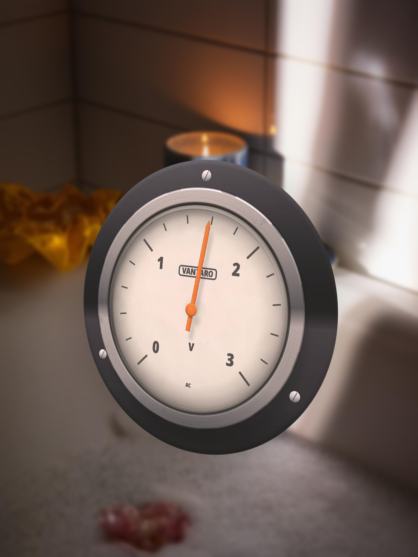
1.6 V
